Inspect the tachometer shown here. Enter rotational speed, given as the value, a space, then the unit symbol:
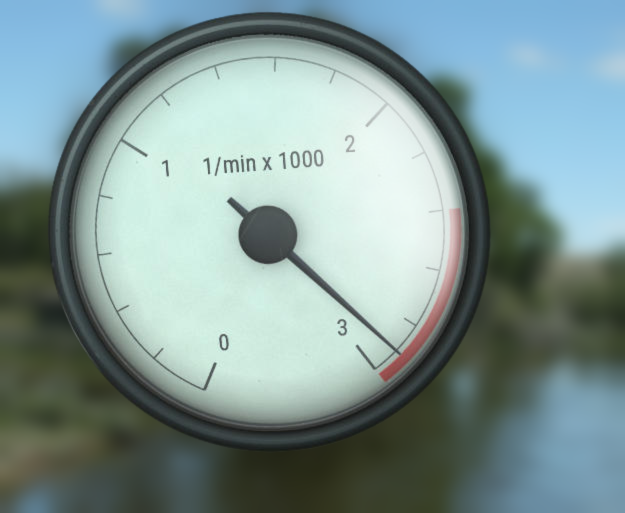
2900 rpm
